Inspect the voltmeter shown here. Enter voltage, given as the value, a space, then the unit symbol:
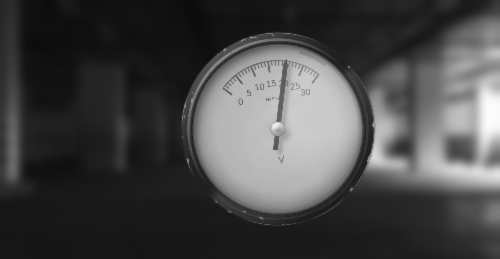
20 V
